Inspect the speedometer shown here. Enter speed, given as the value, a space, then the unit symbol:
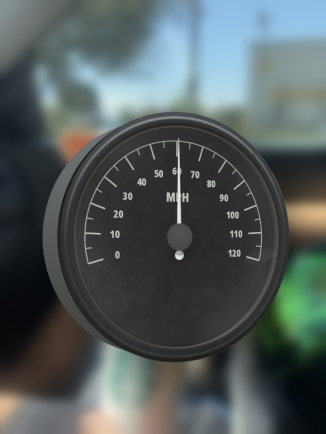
60 mph
